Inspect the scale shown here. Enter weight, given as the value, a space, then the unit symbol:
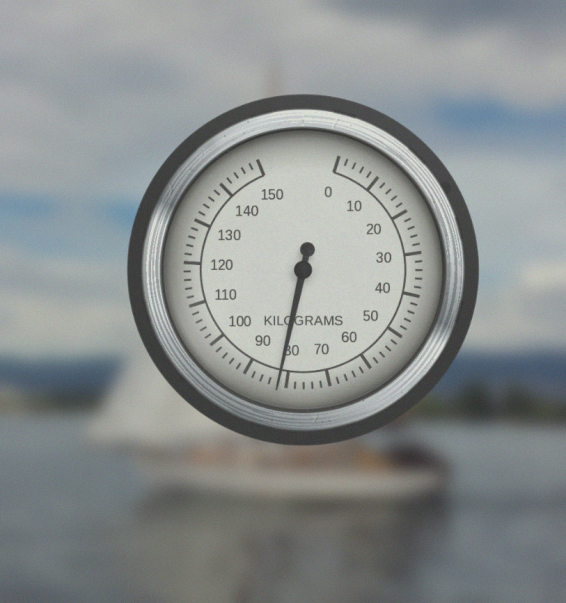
82 kg
